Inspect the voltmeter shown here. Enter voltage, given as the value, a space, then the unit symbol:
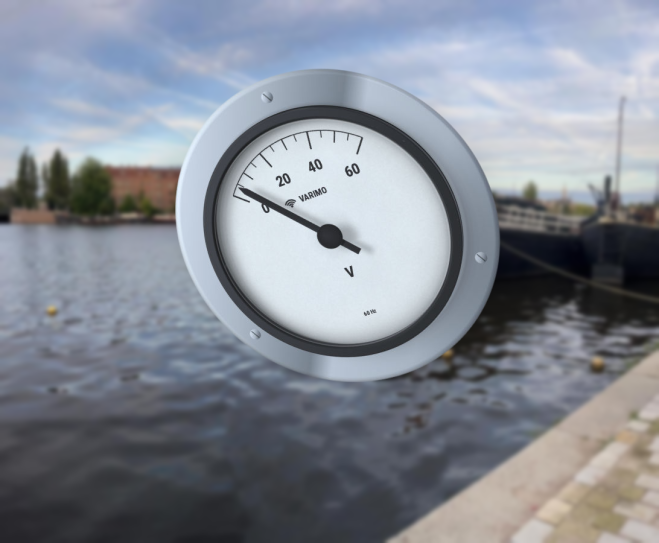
5 V
